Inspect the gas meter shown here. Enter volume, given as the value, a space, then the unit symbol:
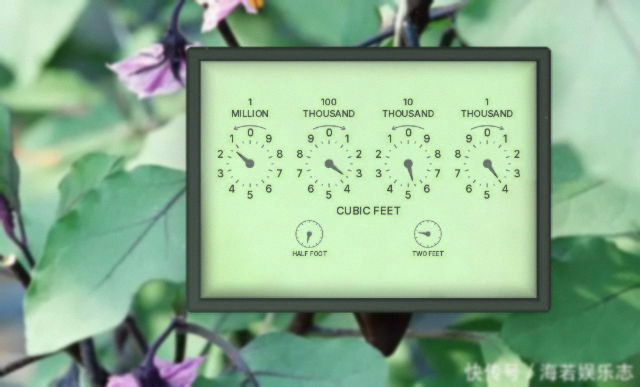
135400 ft³
